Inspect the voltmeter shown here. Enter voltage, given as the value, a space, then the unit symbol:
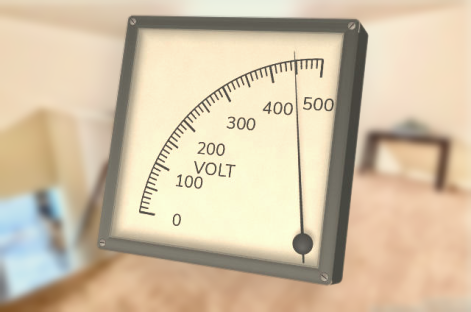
450 V
